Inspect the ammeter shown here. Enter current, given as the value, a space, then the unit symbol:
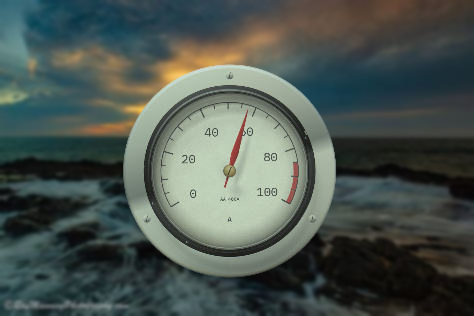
57.5 A
